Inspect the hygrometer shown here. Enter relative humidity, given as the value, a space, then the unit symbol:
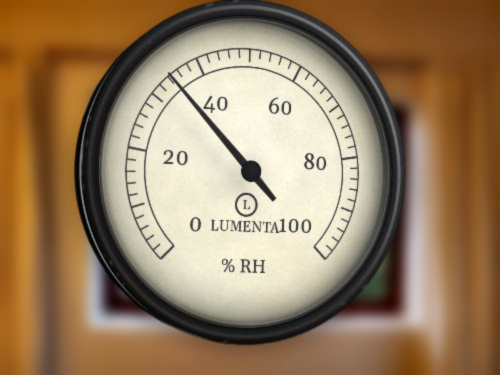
34 %
